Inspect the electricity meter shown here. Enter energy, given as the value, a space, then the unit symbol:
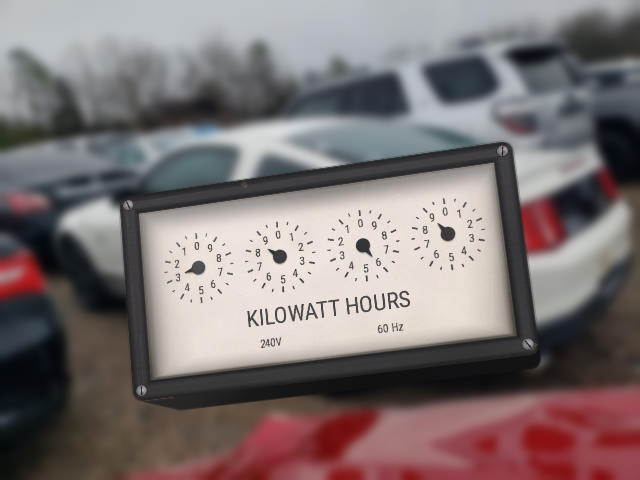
2859 kWh
